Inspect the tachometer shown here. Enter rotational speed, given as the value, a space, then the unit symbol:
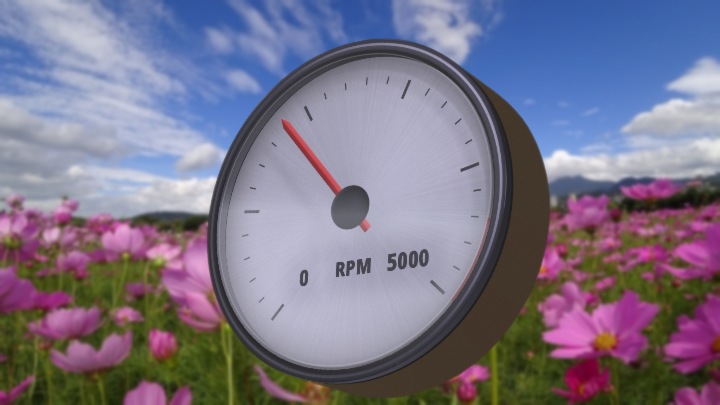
1800 rpm
